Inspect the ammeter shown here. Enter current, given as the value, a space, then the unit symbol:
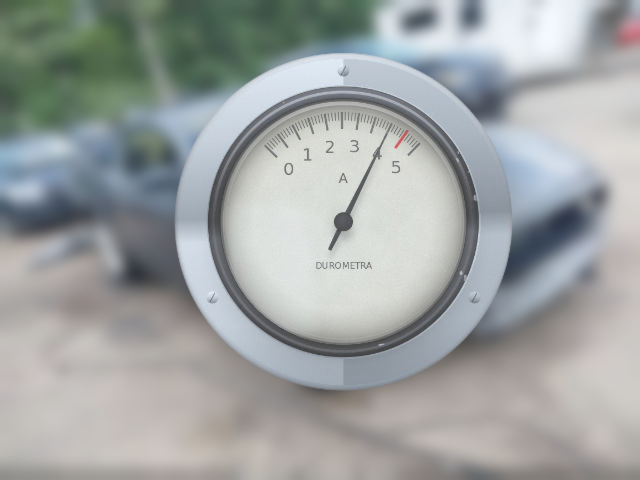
4 A
